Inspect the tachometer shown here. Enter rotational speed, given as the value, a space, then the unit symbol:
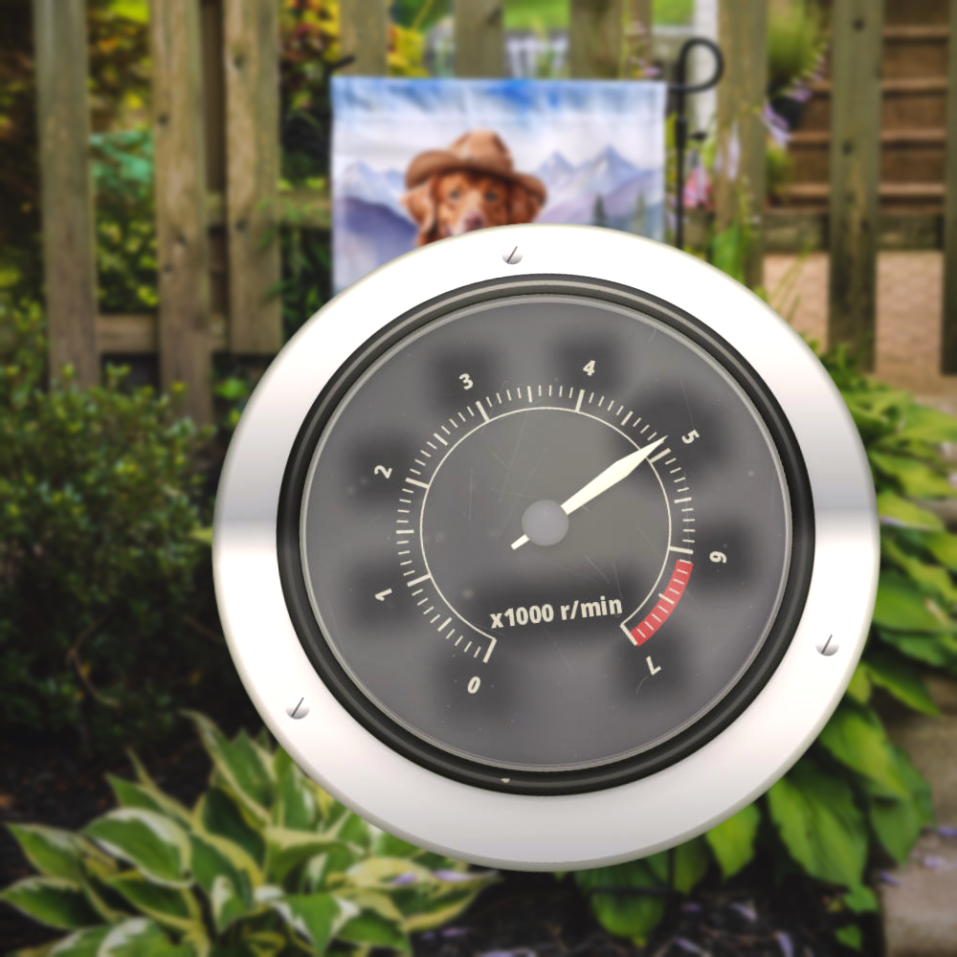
4900 rpm
